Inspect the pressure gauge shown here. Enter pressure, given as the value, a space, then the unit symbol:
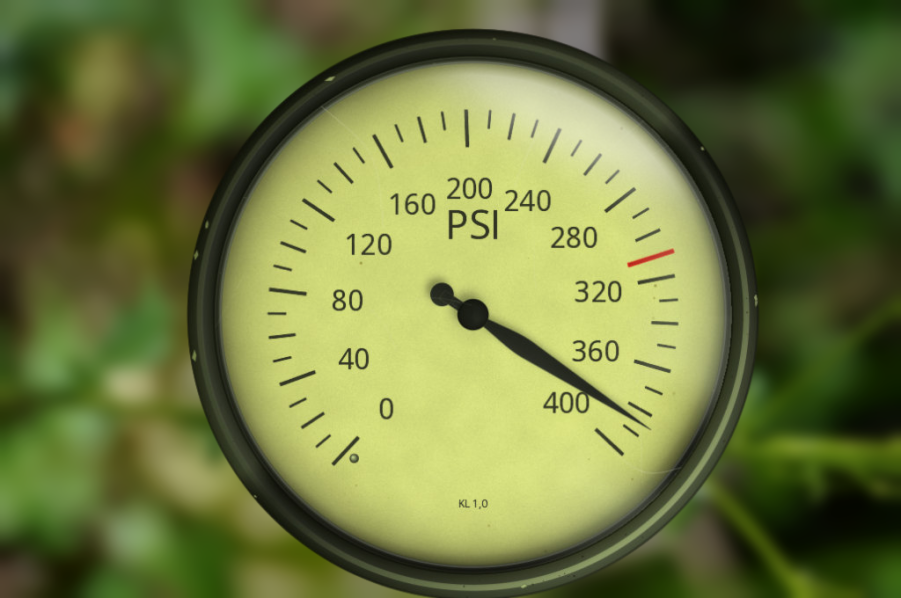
385 psi
